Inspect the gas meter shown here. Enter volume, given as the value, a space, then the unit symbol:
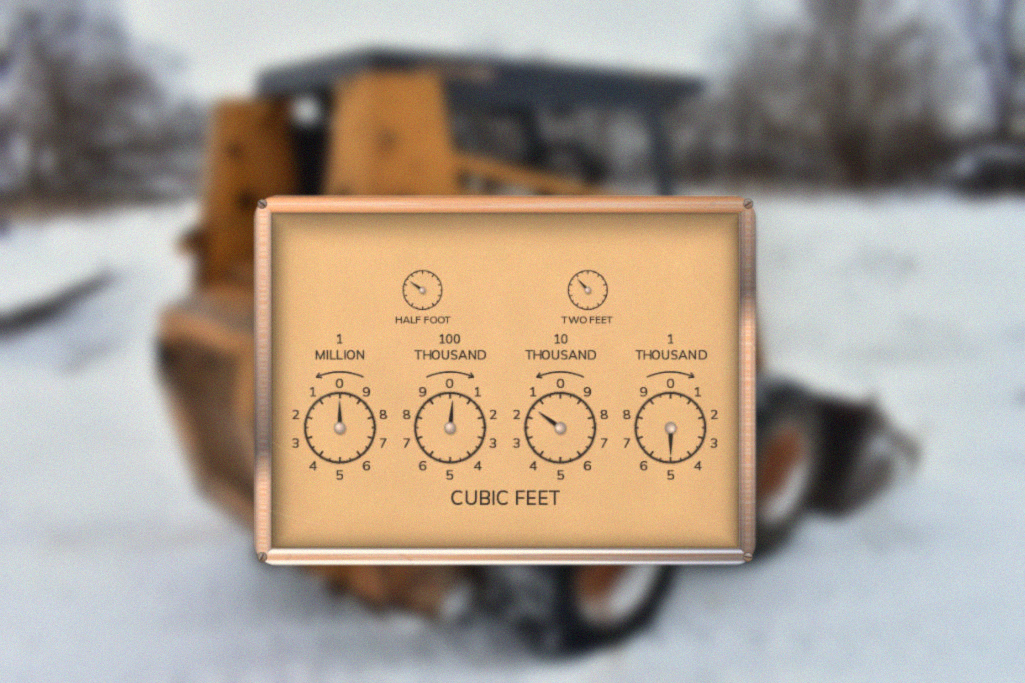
1500 ft³
